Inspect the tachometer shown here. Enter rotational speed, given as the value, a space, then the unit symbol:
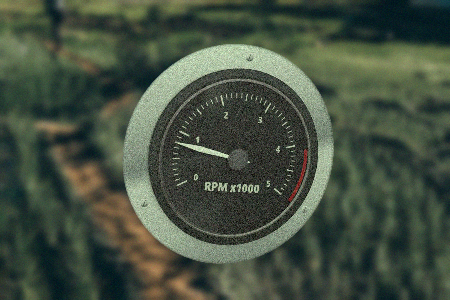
800 rpm
